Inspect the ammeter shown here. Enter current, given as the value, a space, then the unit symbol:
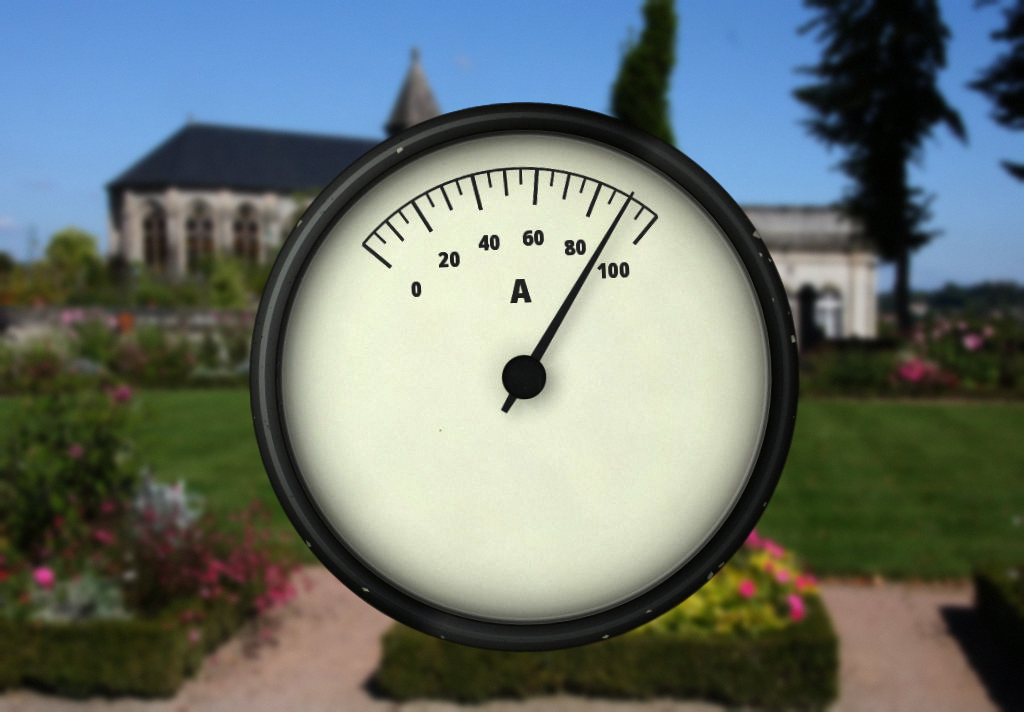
90 A
